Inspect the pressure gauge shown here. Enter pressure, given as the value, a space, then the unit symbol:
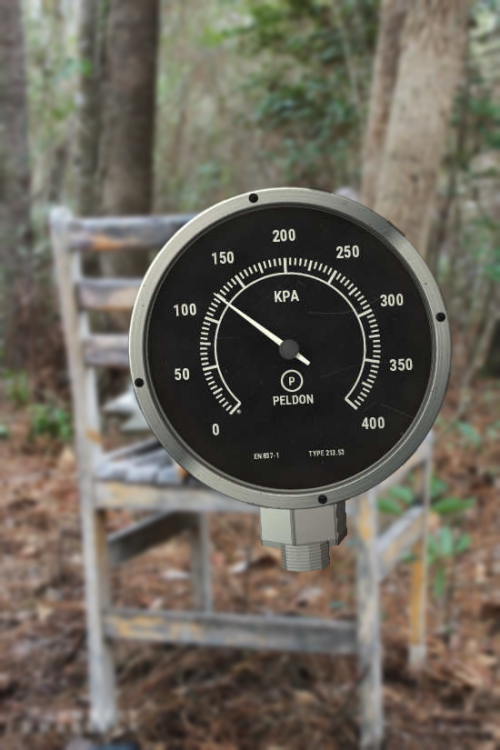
125 kPa
